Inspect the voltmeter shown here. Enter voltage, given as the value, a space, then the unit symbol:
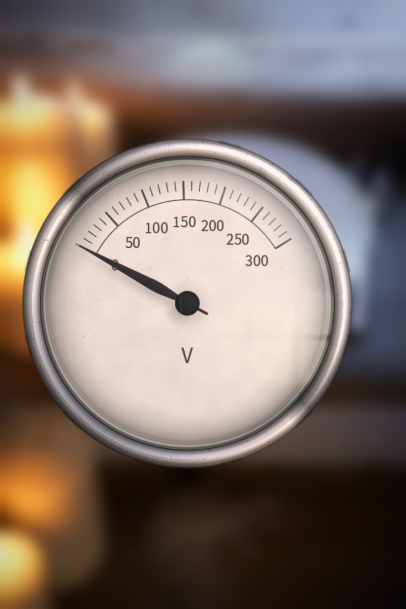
0 V
